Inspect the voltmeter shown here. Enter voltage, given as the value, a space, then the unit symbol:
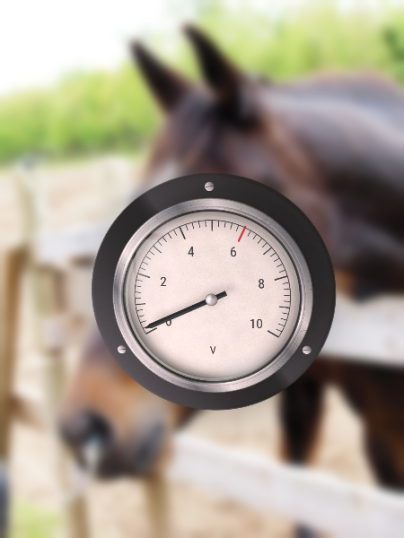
0.2 V
